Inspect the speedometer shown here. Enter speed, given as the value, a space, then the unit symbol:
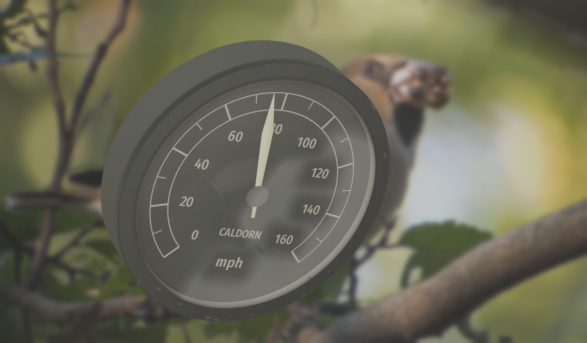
75 mph
